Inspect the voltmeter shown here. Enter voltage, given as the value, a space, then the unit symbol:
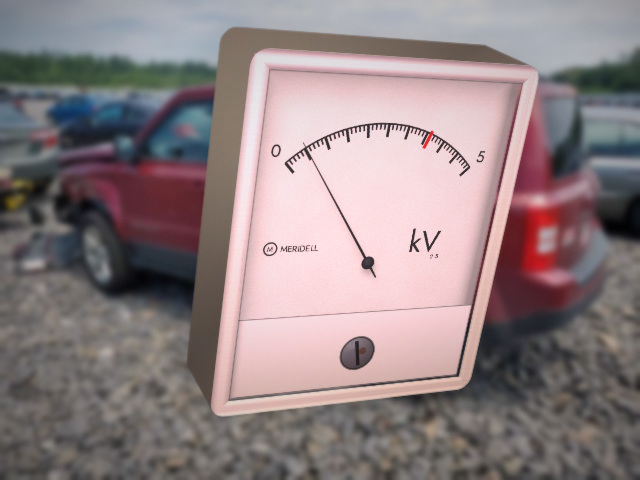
0.5 kV
